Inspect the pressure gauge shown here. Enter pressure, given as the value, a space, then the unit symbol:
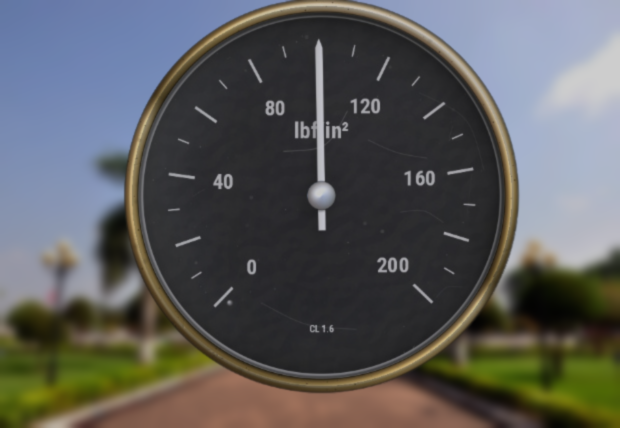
100 psi
